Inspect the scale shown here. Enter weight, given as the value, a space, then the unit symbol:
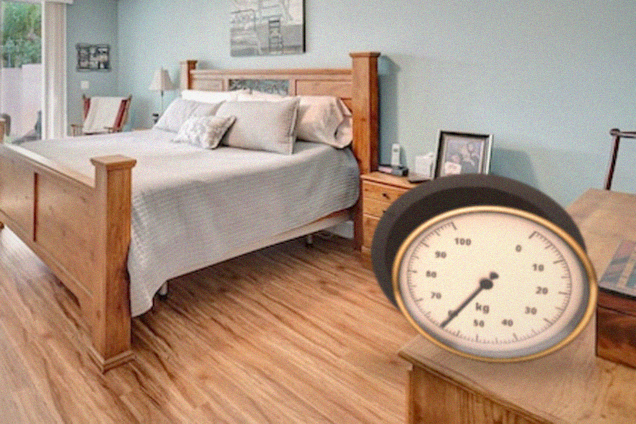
60 kg
